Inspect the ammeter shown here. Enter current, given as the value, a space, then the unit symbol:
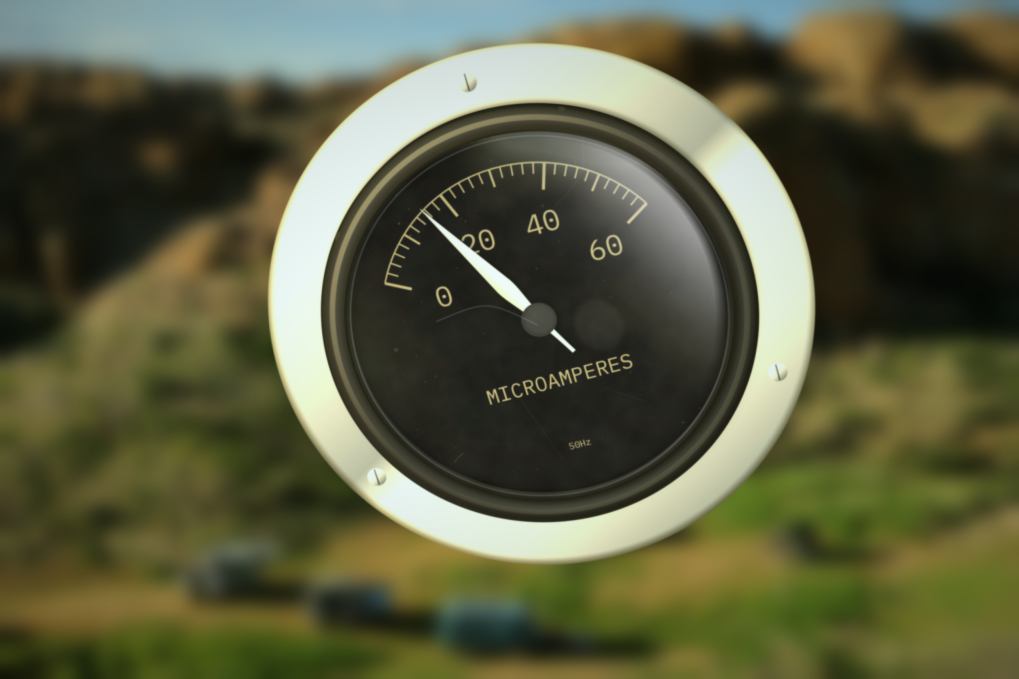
16 µA
